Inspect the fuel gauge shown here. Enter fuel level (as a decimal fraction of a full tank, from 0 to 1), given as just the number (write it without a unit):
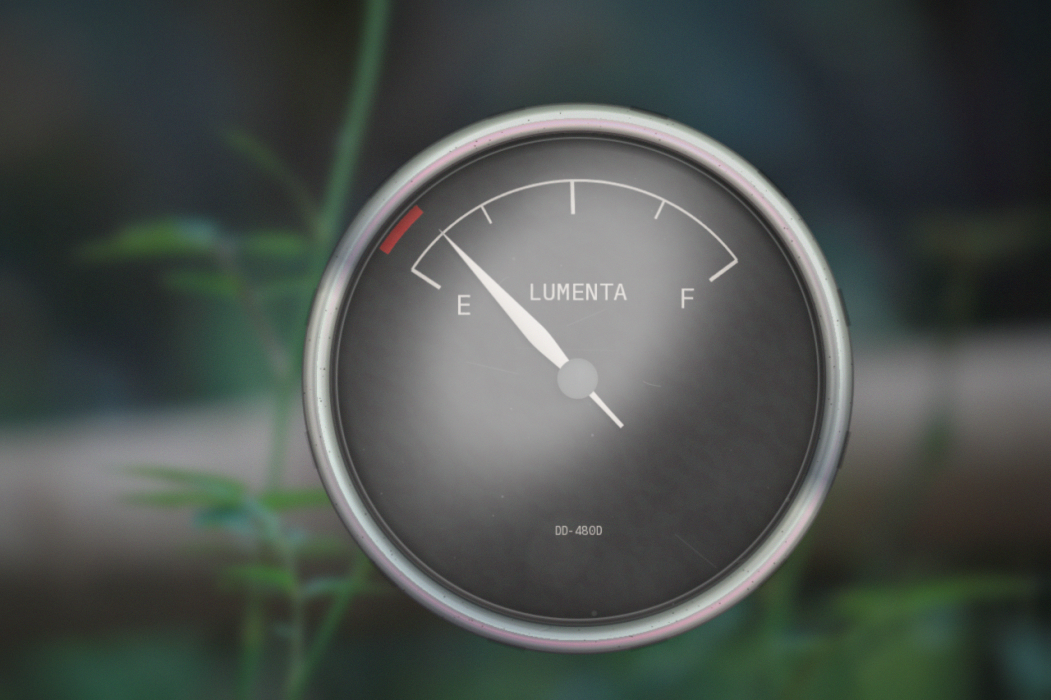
0.125
